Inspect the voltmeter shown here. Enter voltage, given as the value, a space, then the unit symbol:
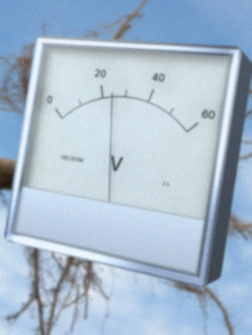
25 V
